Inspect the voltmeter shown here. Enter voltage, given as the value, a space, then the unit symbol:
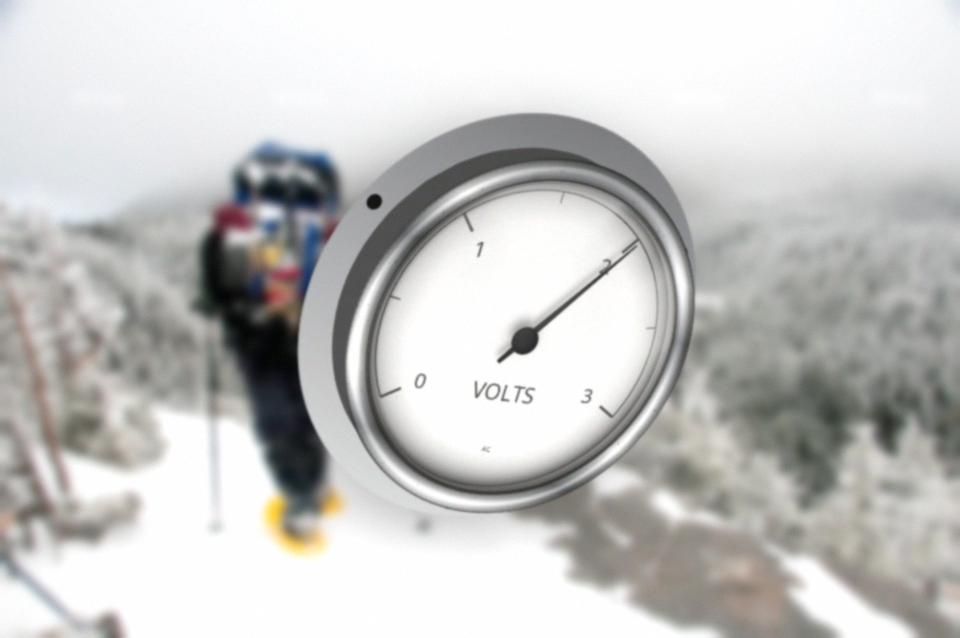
2 V
